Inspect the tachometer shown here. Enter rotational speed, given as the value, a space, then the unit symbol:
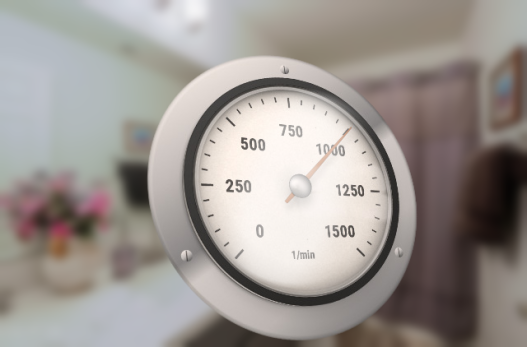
1000 rpm
